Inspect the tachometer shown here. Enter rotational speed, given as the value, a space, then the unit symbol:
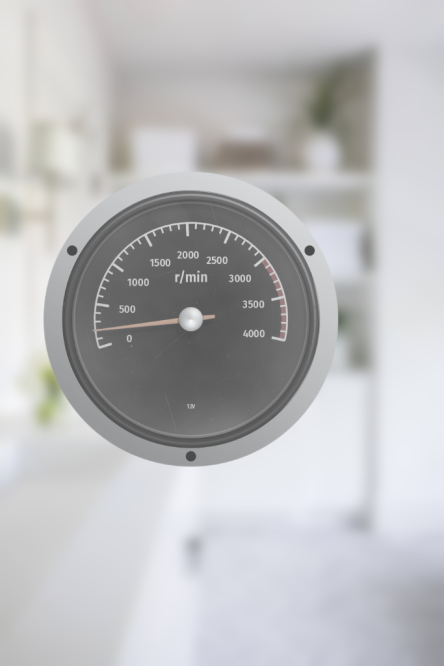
200 rpm
